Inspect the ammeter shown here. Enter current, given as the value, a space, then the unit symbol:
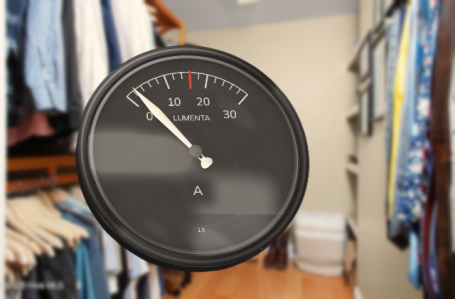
2 A
